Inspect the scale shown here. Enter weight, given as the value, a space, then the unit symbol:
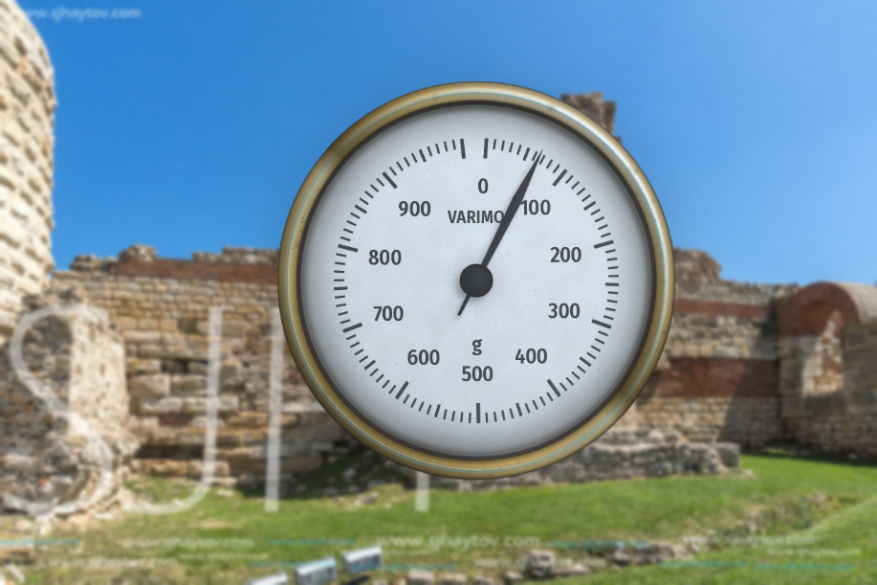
65 g
